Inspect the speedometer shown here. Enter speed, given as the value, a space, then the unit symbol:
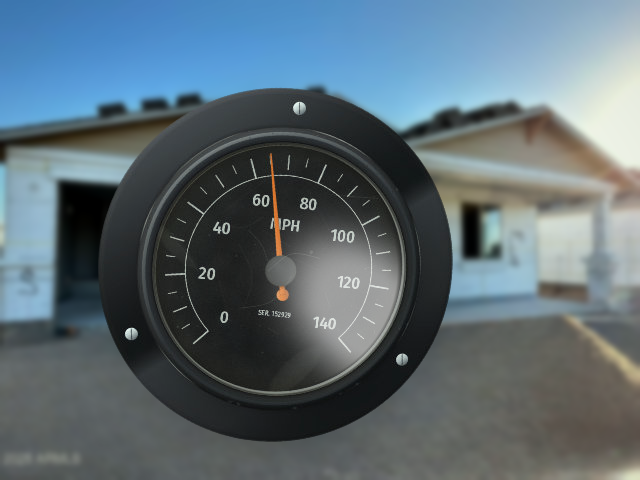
65 mph
